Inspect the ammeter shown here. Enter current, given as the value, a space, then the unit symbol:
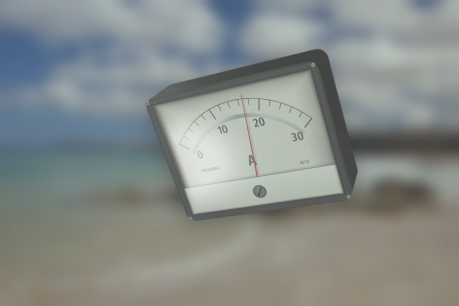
17 A
